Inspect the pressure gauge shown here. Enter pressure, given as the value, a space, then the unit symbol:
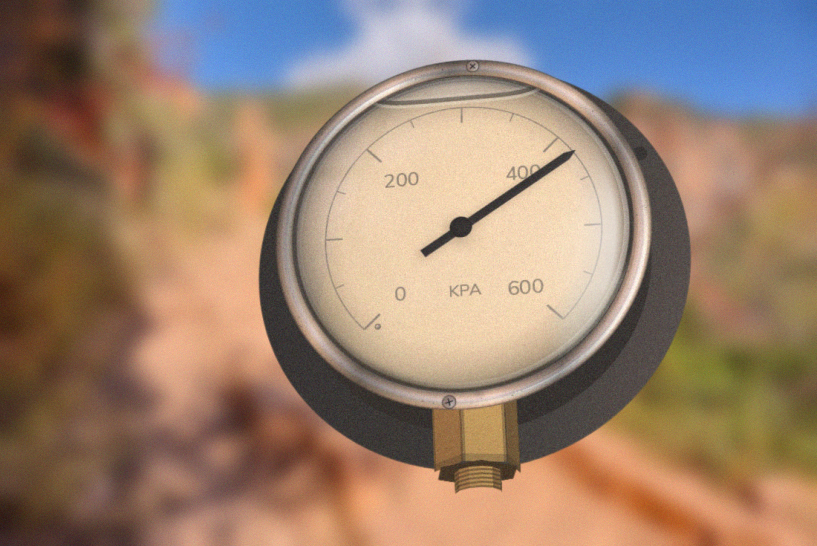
425 kPa
